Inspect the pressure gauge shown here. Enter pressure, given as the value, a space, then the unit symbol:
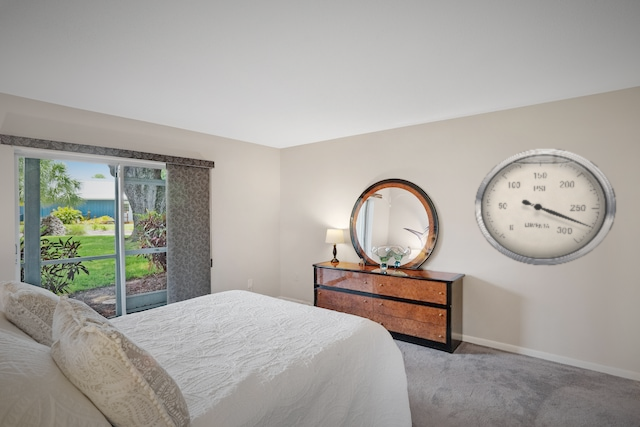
275 psi
